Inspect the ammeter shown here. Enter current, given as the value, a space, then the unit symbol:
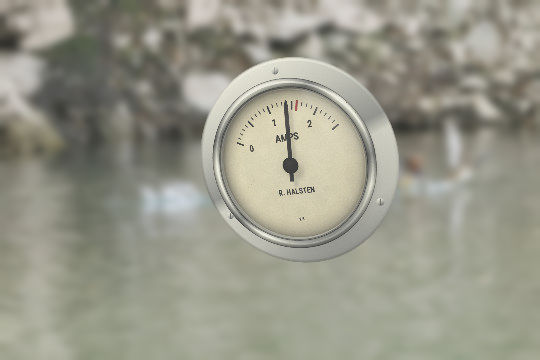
1.4 A
